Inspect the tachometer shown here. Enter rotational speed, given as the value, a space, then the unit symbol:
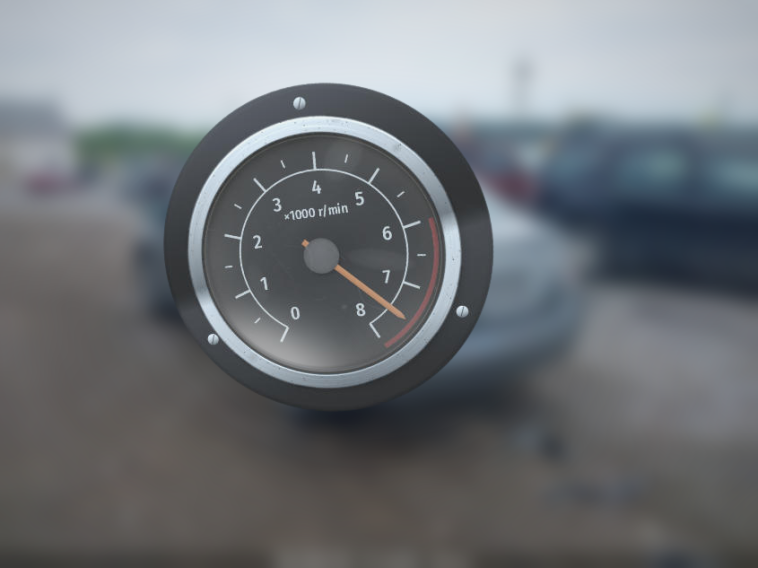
7500 rpm
